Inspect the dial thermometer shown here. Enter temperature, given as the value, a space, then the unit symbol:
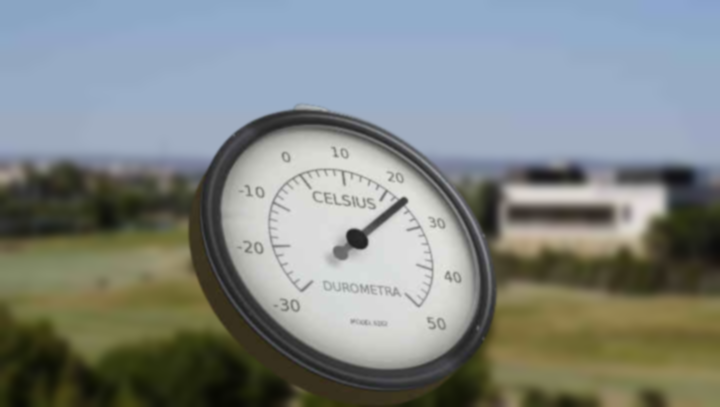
24 °C
